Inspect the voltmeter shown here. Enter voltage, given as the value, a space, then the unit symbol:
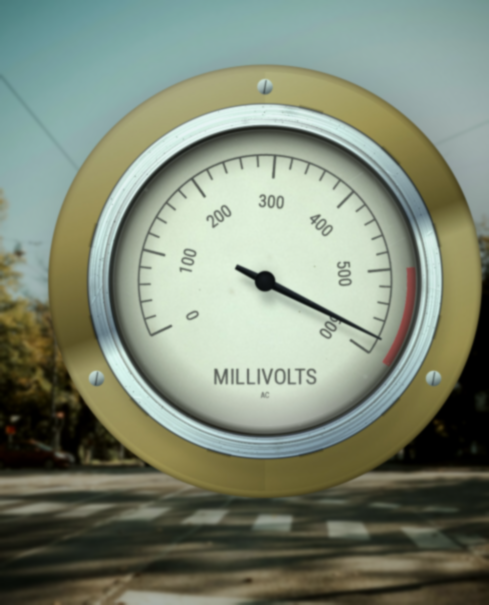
580 mV
